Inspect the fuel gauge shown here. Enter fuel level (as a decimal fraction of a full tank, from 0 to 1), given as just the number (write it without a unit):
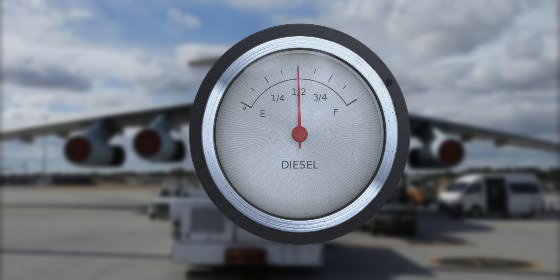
0.5
